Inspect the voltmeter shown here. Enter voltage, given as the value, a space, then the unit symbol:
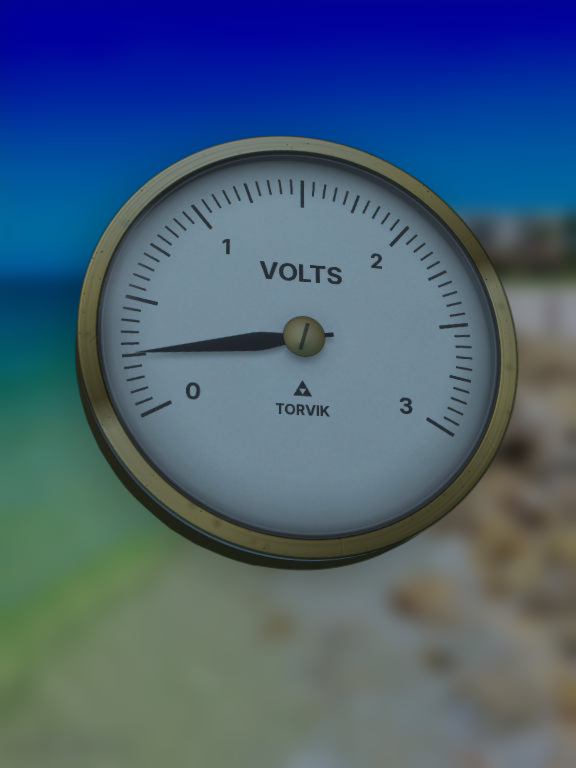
0.25 V
